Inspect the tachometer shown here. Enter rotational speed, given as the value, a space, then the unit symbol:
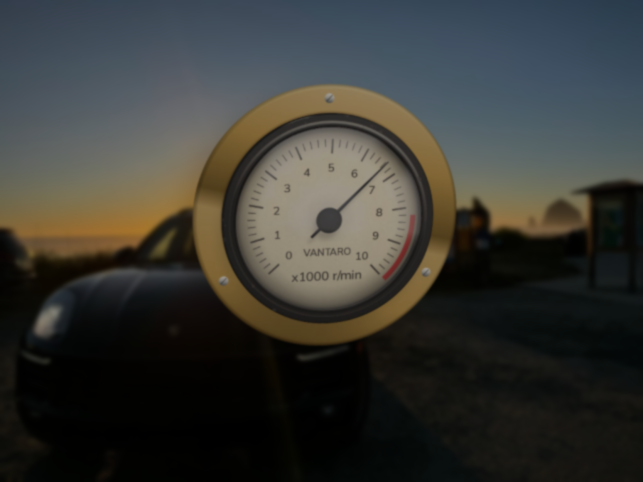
6600 rpm
